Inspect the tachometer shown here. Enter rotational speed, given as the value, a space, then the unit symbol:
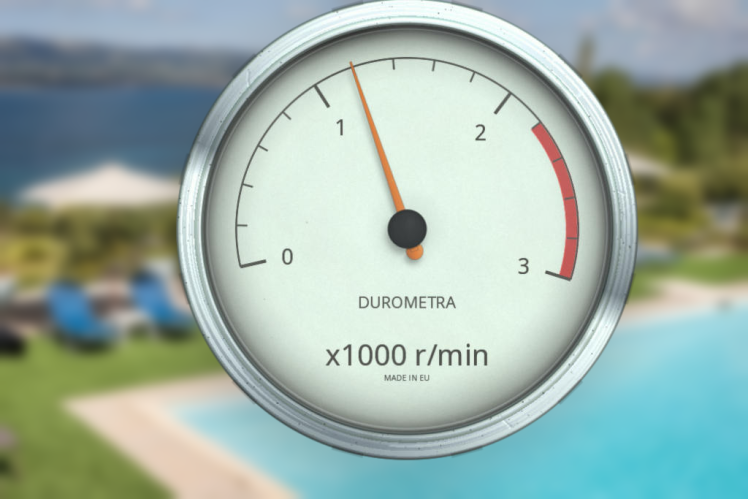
1200 rpm
